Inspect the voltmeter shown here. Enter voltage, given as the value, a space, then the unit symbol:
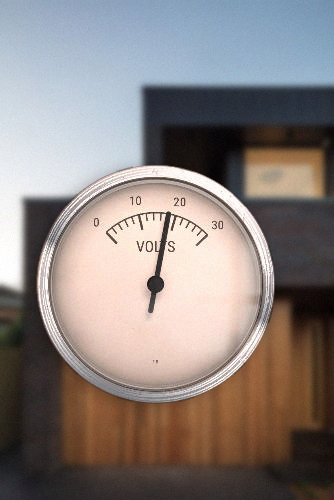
18 V
